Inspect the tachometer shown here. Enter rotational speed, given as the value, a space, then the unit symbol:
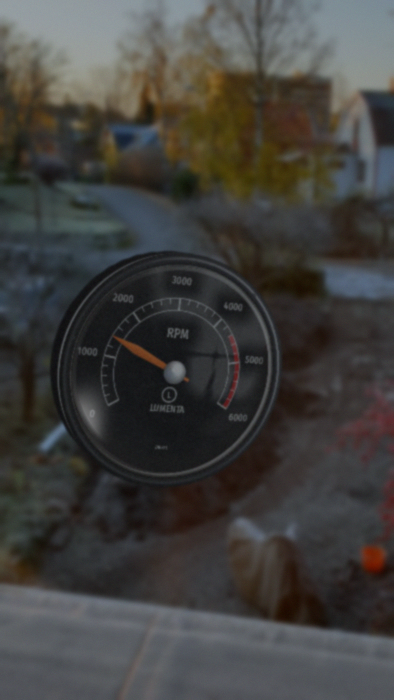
1400 rpm
